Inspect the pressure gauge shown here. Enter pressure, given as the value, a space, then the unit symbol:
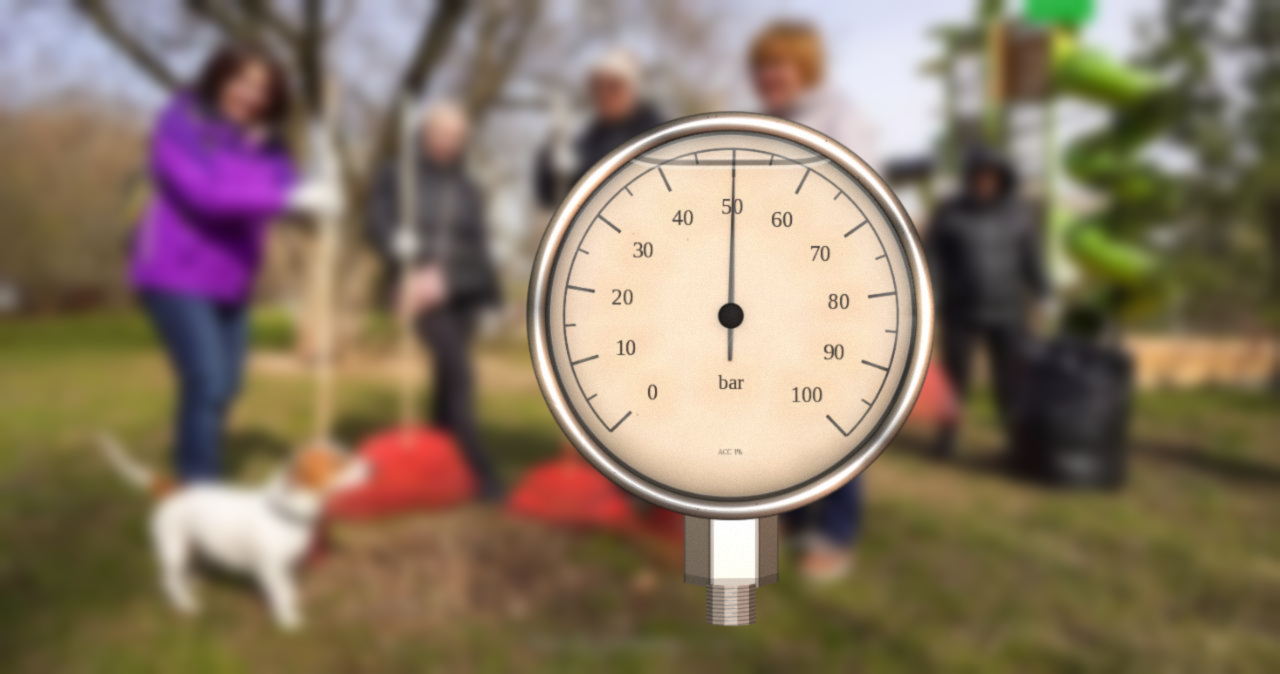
50 bar
